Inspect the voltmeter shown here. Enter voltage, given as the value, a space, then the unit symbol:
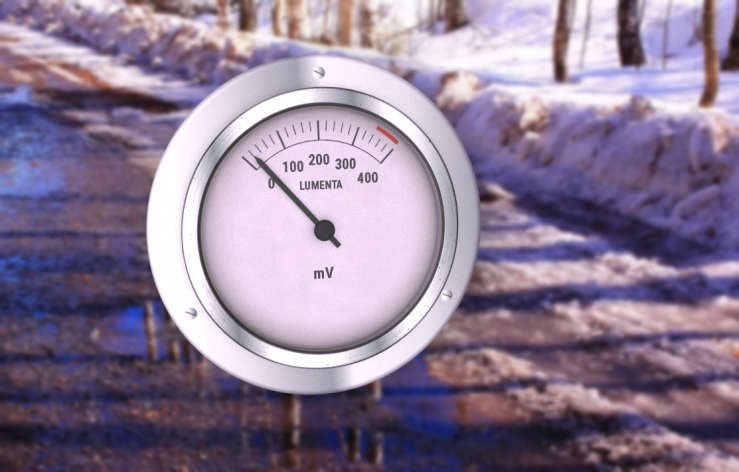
20 mV
